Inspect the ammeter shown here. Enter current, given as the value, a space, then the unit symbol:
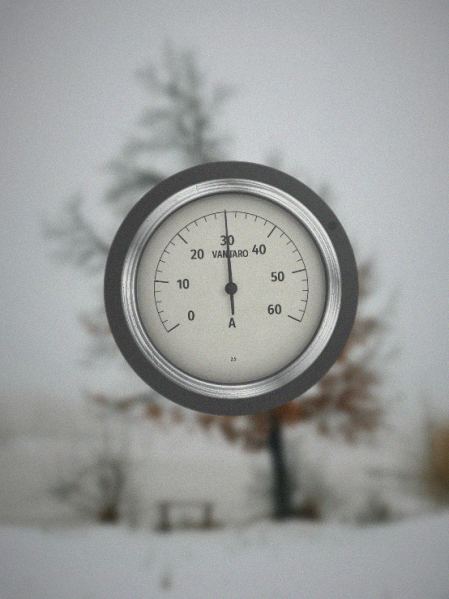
30 A
